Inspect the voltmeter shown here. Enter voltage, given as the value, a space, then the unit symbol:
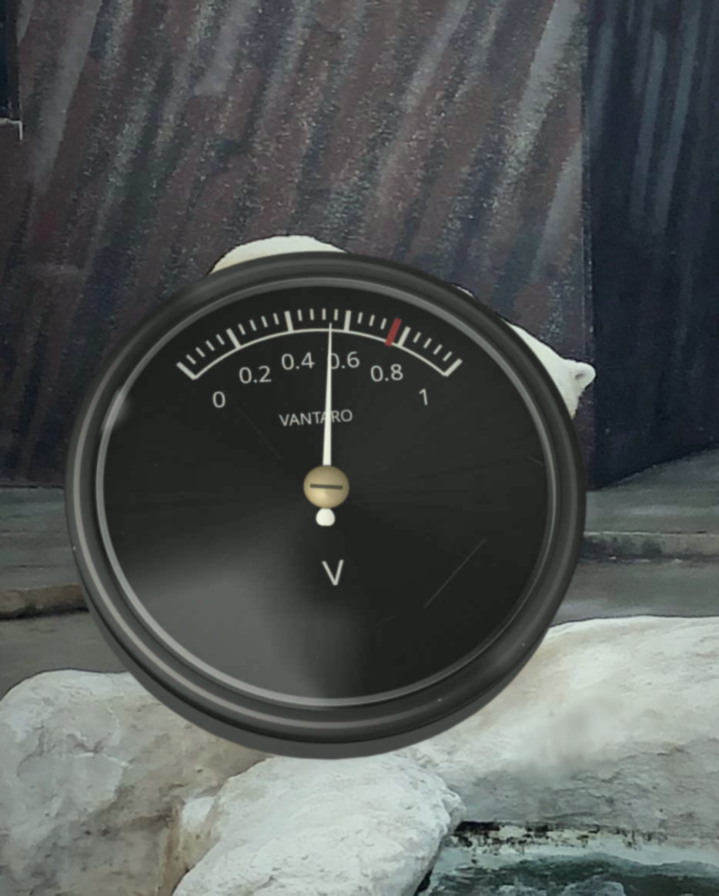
0.54 V
